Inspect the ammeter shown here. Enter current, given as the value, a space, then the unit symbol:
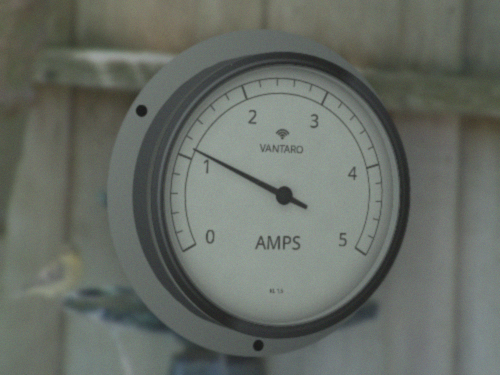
1.1 A
